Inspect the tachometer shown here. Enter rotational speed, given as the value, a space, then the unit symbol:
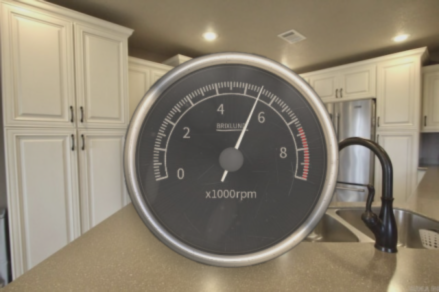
5500 rpm
